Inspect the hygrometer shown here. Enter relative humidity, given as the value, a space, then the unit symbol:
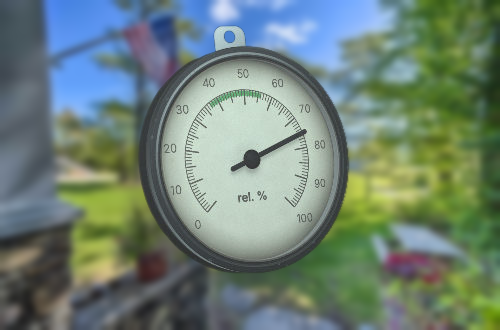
75 %
